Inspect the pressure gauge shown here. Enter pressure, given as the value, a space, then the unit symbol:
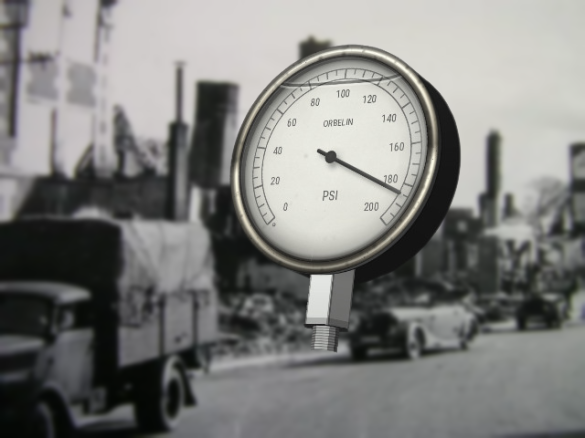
185 psi
